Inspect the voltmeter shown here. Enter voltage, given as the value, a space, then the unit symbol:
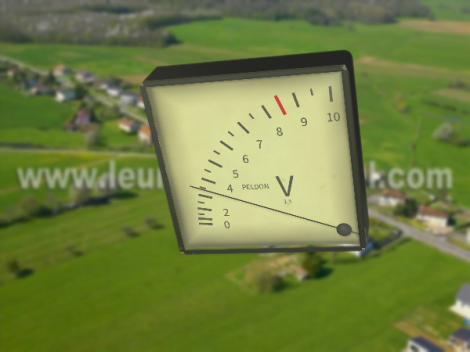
3.5 V
